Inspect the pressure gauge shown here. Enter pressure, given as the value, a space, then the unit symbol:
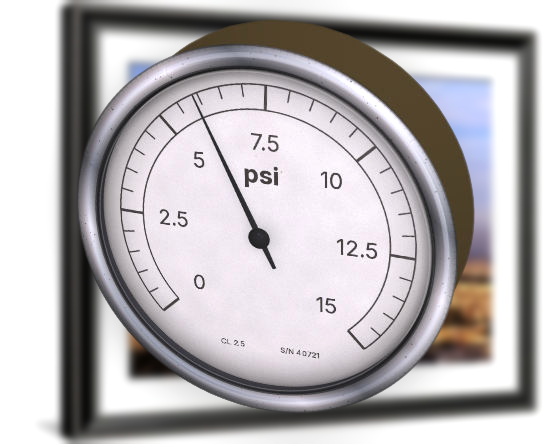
6 psi
